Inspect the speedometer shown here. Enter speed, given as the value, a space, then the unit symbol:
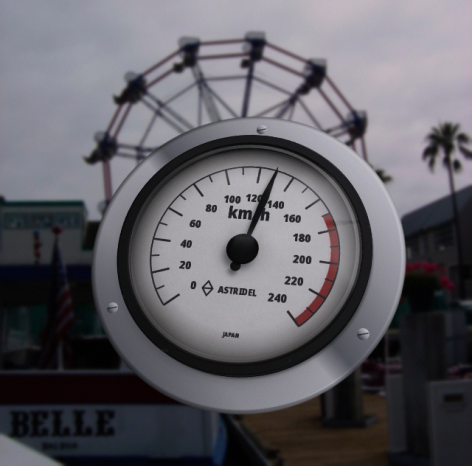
130 km/h
